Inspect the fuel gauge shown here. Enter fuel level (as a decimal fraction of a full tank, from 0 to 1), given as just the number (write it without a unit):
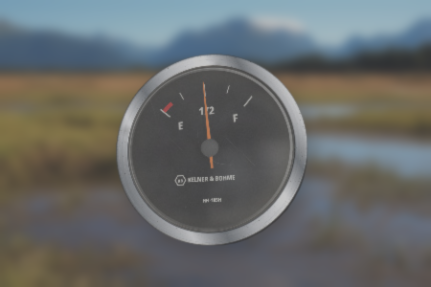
0.5
